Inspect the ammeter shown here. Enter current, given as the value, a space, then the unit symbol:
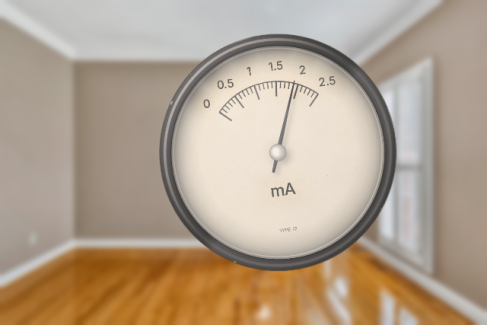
1.9 mA
